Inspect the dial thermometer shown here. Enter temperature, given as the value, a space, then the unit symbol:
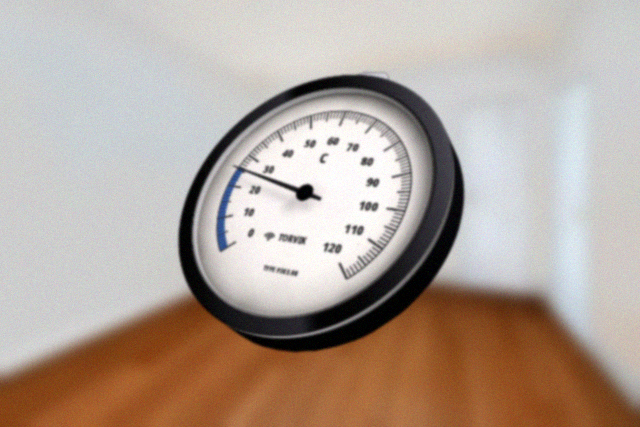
25 °C
